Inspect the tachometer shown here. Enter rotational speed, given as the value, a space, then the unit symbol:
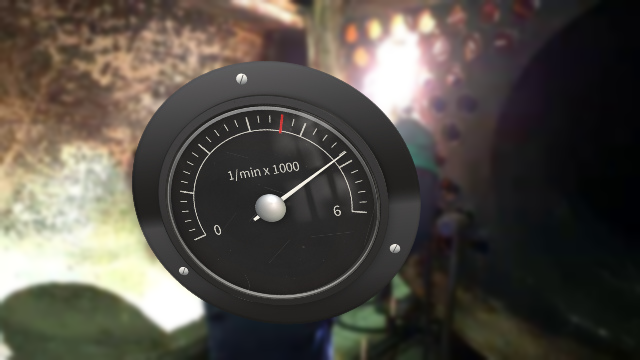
4800 rpm
